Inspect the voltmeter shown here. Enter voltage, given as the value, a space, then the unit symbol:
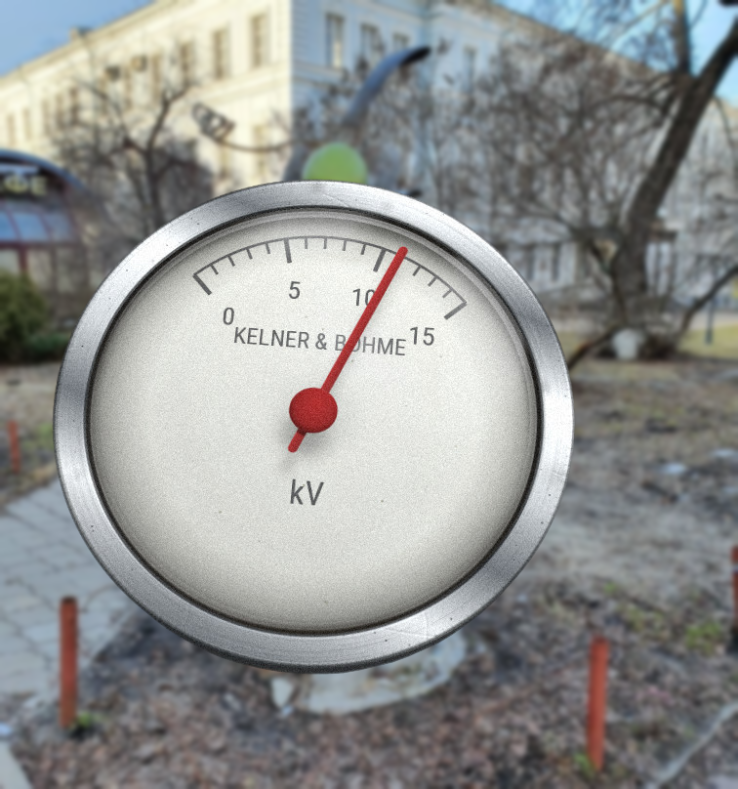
11 kV
